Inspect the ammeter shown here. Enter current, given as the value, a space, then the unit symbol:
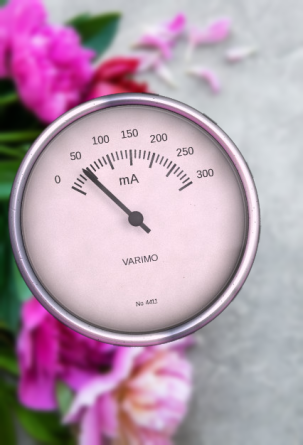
40 mA
